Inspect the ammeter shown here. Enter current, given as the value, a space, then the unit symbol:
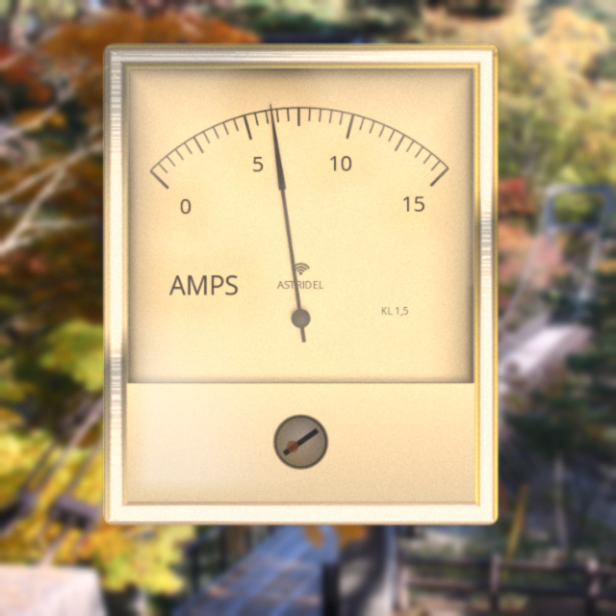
6.25 A
